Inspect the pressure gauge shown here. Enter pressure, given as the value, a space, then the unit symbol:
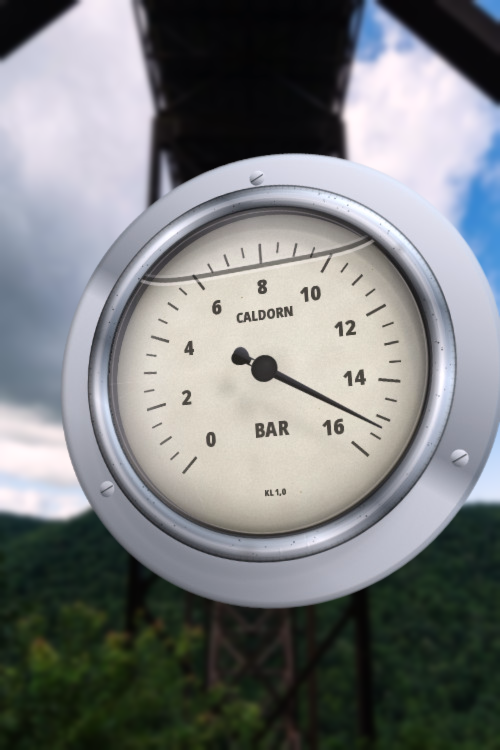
15.25 bar
